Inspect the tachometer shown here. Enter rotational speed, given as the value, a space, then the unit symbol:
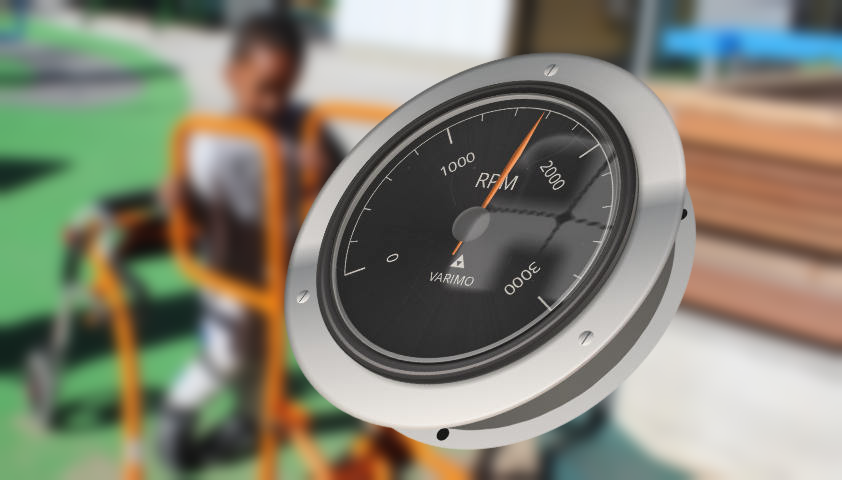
1600 rpm
